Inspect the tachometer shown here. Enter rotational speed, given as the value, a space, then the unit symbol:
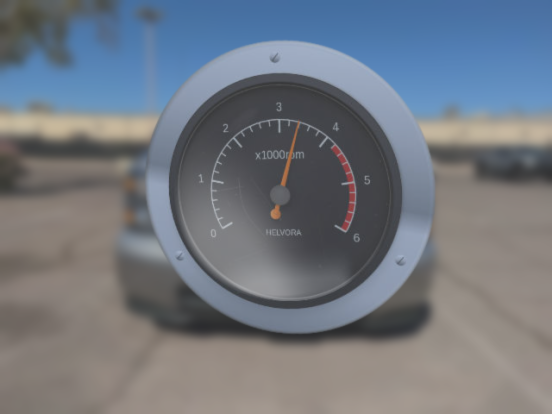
3400 rpm
